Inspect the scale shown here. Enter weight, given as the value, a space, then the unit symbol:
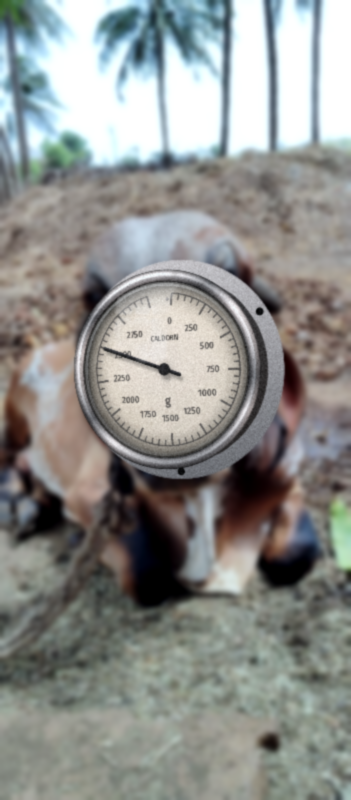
2500 g
